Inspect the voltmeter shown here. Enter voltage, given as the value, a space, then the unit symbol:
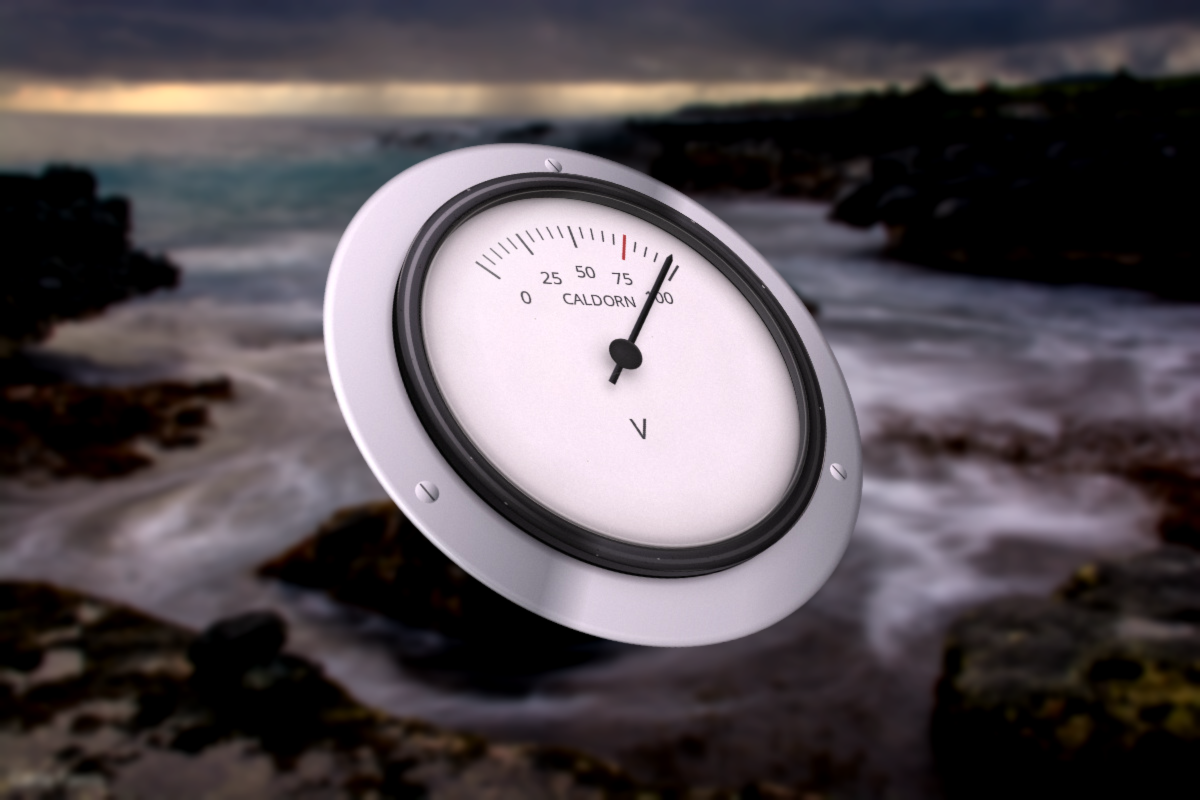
95 V
